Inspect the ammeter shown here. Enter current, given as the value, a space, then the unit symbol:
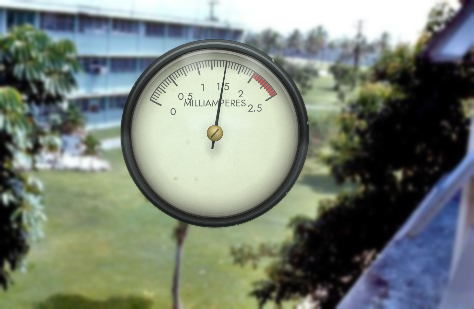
1.5 mA
